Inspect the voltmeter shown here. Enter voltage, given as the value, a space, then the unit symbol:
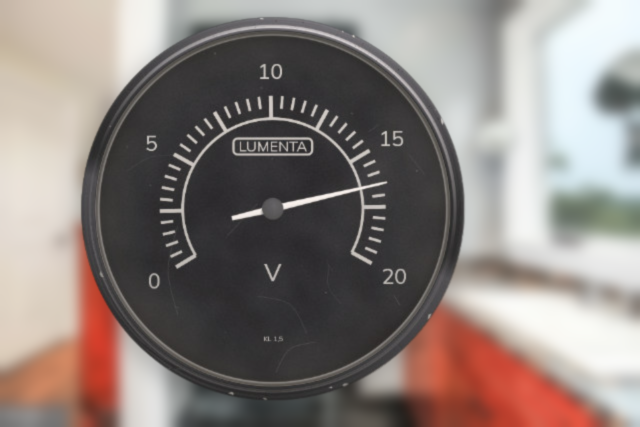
16.5 V
